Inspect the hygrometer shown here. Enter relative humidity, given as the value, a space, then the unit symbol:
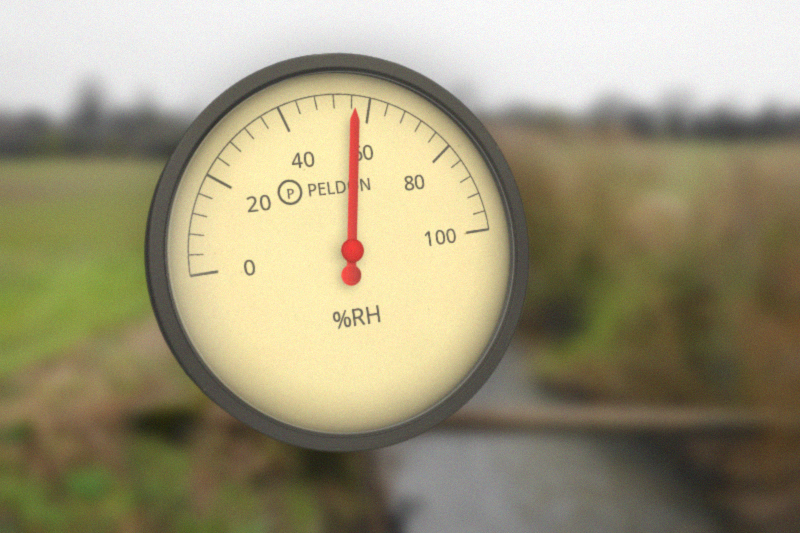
56 %
